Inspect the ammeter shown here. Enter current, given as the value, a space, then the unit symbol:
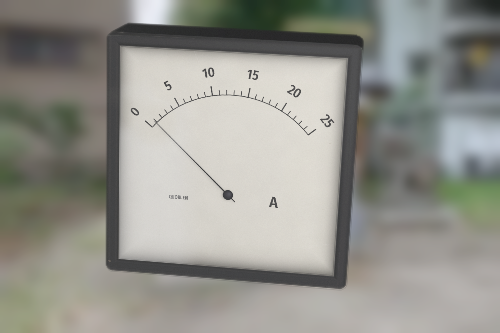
1 A
